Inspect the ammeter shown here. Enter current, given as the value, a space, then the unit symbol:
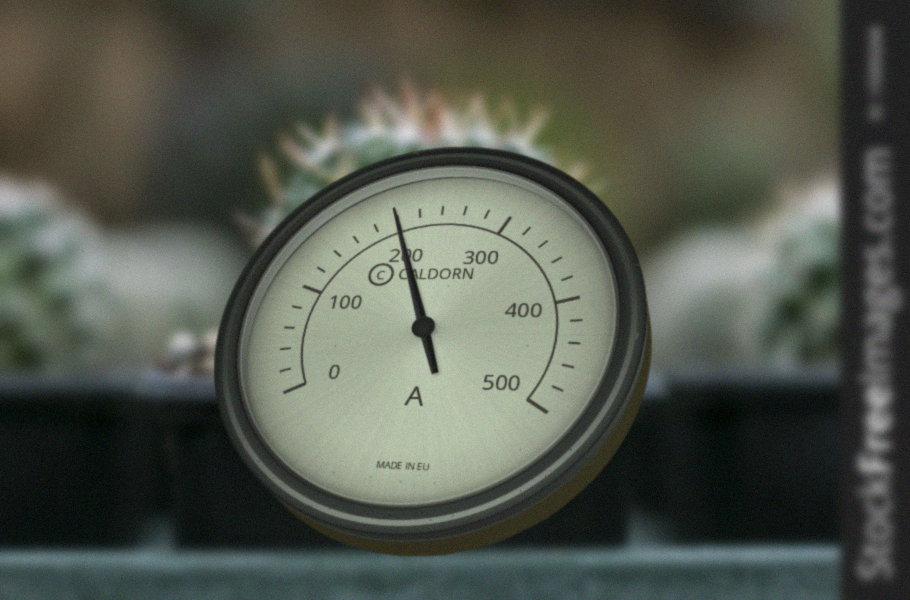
200 A
